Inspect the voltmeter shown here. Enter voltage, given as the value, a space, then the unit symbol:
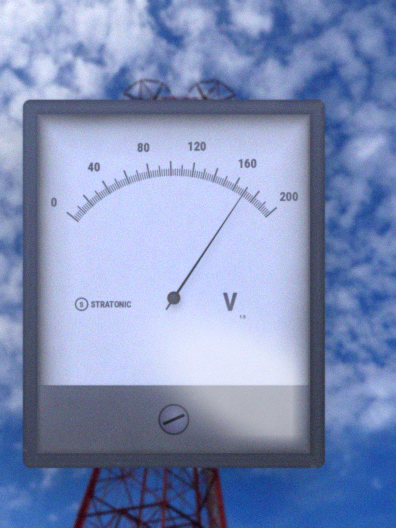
170 V
